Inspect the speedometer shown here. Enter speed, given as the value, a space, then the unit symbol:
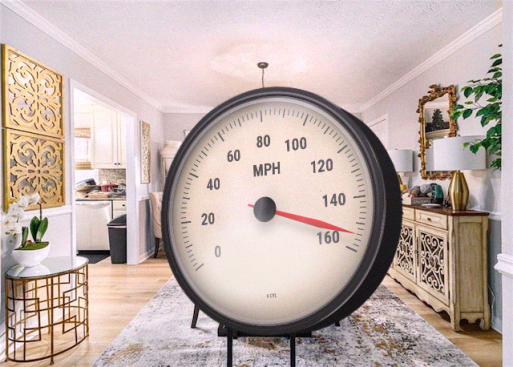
154 mph
